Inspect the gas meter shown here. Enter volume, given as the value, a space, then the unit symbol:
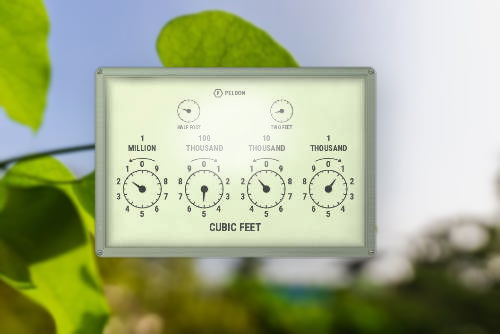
151100 ft³
